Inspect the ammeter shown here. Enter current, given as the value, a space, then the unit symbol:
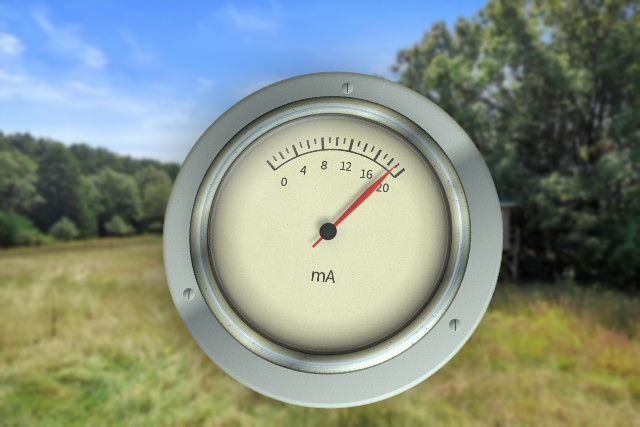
19 mA
